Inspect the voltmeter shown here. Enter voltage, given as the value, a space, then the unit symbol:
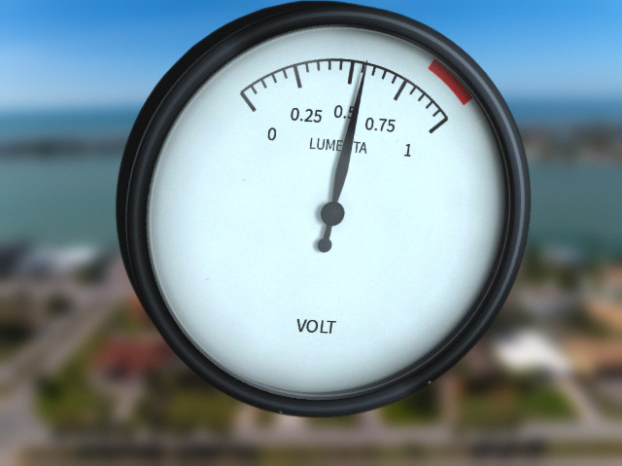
0.55 V
